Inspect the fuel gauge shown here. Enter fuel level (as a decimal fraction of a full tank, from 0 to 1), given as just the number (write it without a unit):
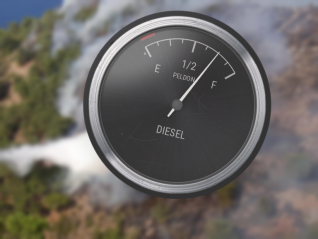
0.75
